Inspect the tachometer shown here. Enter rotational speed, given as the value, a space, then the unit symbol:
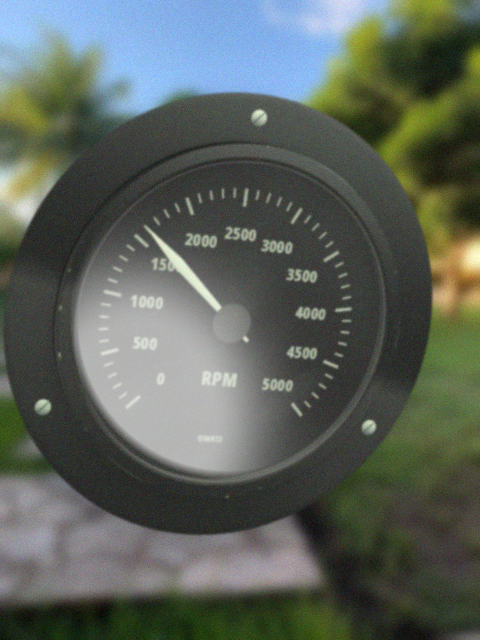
1600 rpm
